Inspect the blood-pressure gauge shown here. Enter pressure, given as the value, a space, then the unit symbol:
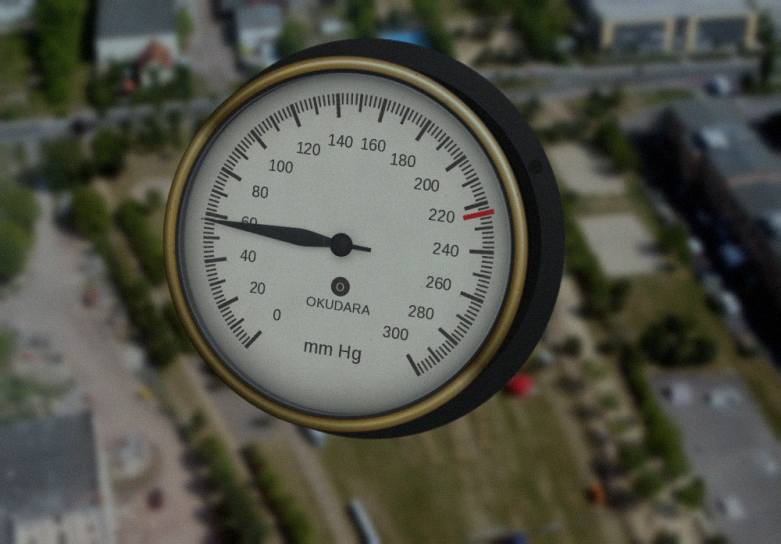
58 mmHg
